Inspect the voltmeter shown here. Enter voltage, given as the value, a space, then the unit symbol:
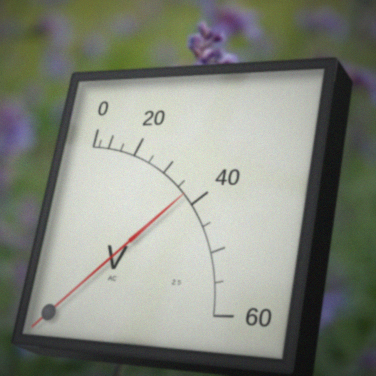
37.5 V
